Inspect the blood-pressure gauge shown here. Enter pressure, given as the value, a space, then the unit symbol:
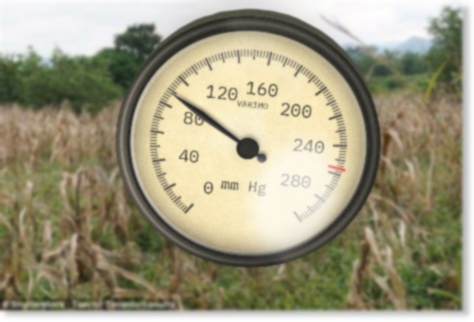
90 mmHg
